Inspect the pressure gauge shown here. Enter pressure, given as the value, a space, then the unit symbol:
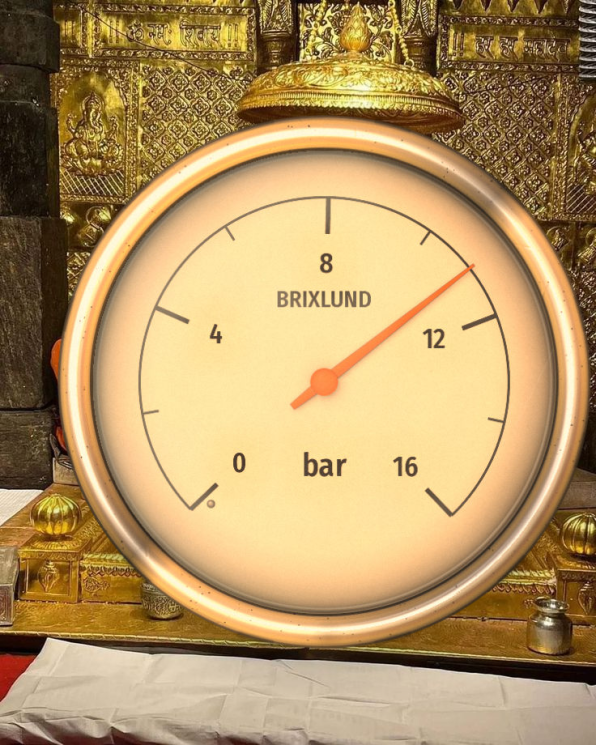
11 bar
